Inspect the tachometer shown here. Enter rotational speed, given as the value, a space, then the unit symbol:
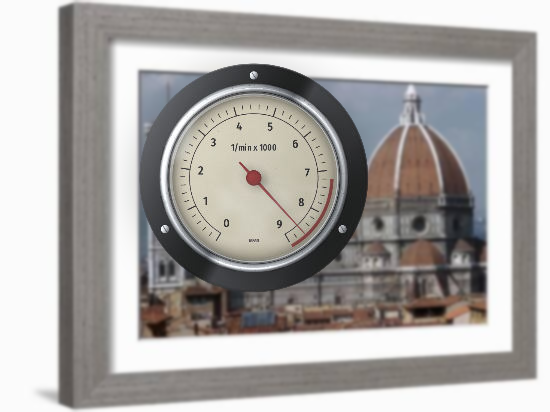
8600 rpm
